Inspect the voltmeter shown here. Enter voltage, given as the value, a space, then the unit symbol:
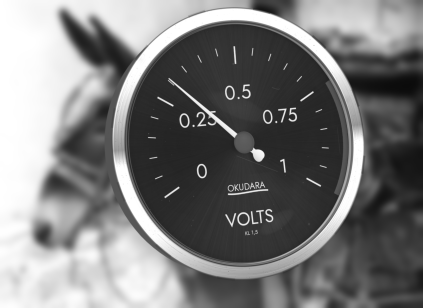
0.3 V
